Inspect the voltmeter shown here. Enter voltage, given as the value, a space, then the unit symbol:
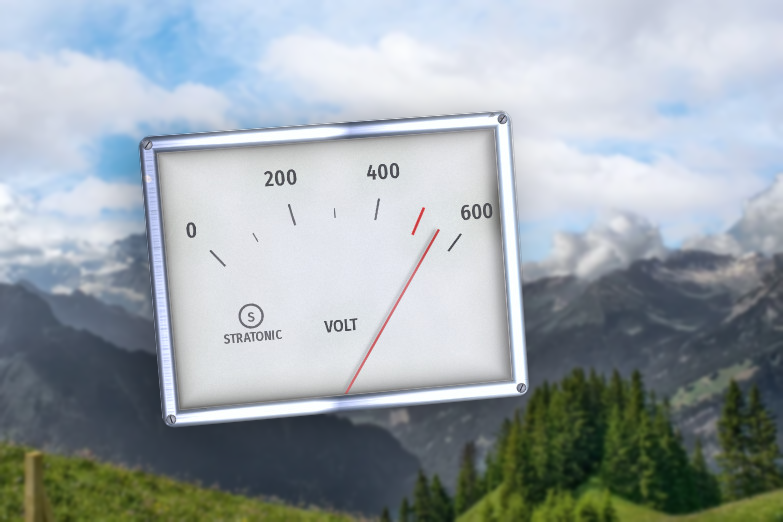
550 V
